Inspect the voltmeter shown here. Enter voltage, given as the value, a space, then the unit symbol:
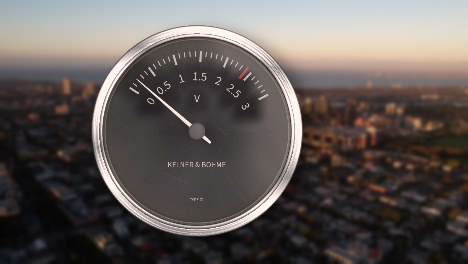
0.2 V
